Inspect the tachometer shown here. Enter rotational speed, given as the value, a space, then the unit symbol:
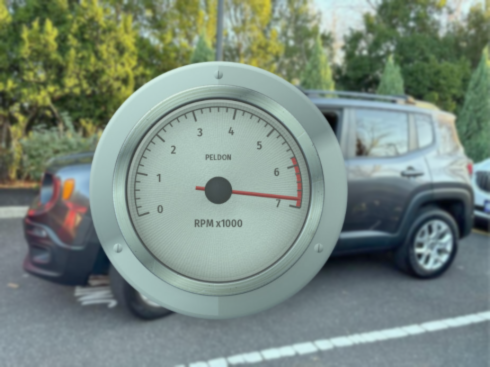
6800 rpm
